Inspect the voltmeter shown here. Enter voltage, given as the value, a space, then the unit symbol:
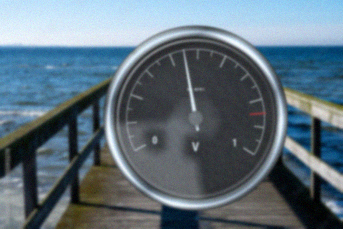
0.45 V
